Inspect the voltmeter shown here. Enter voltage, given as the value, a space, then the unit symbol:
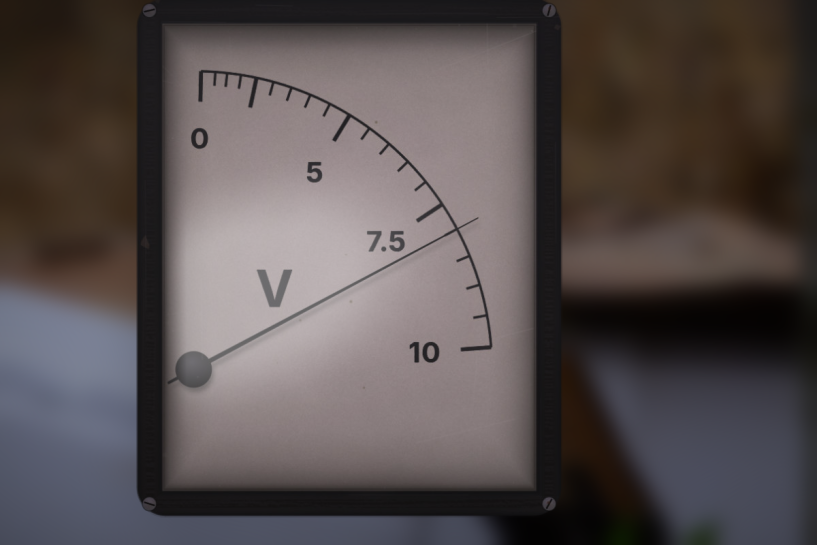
8 V
